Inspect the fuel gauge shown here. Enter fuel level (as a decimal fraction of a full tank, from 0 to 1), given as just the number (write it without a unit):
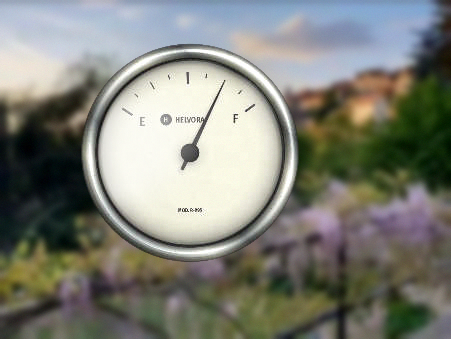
0.75
